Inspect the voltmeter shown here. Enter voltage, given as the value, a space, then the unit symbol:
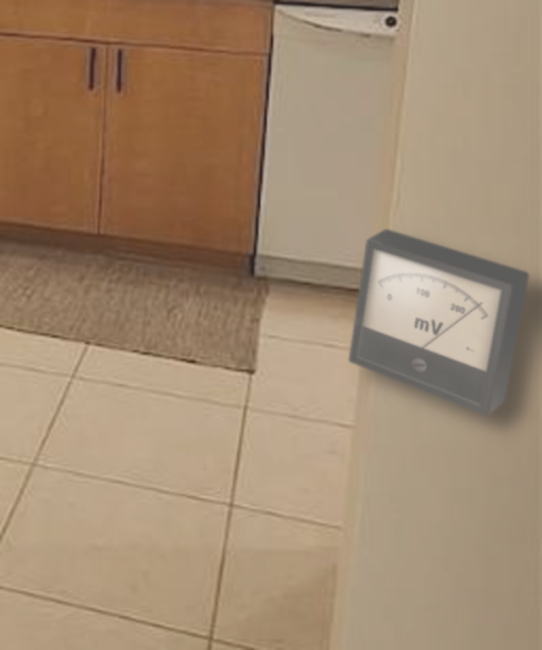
225 mV
